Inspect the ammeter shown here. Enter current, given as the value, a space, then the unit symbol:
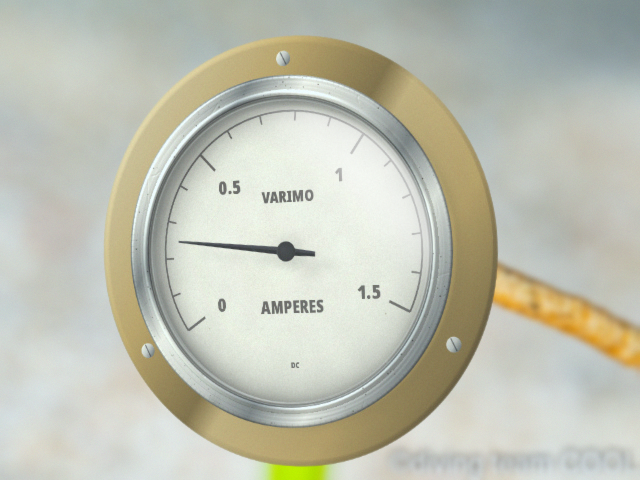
0.25 A
